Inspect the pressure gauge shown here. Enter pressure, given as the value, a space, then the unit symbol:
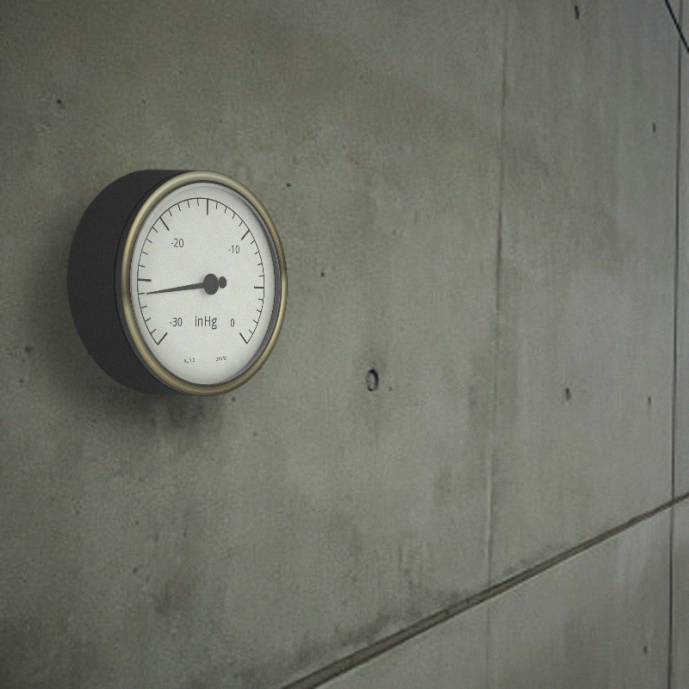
-26 inHg
